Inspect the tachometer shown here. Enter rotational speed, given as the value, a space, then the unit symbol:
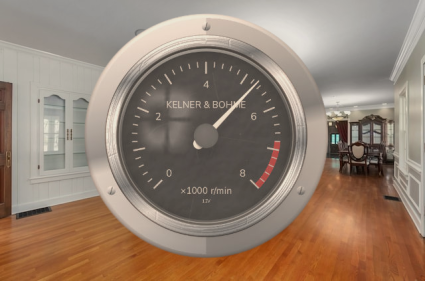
5300 rpm
